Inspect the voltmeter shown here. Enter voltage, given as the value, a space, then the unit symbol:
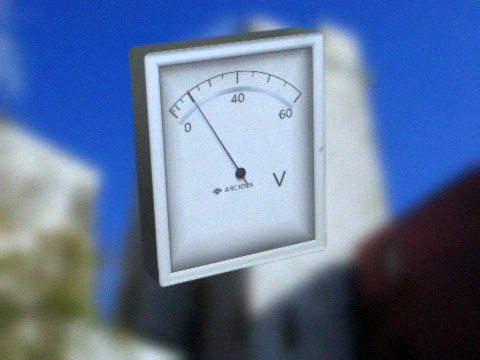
20 V
